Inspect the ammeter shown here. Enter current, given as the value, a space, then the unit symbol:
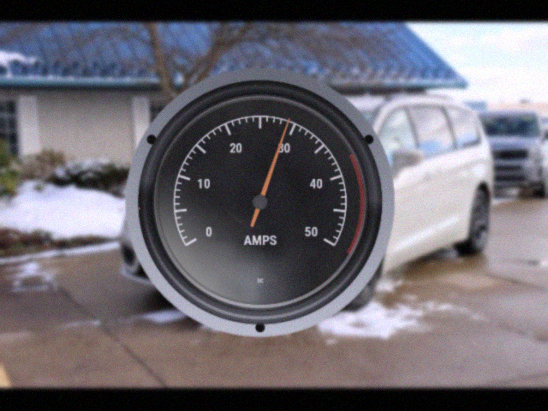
29 A
